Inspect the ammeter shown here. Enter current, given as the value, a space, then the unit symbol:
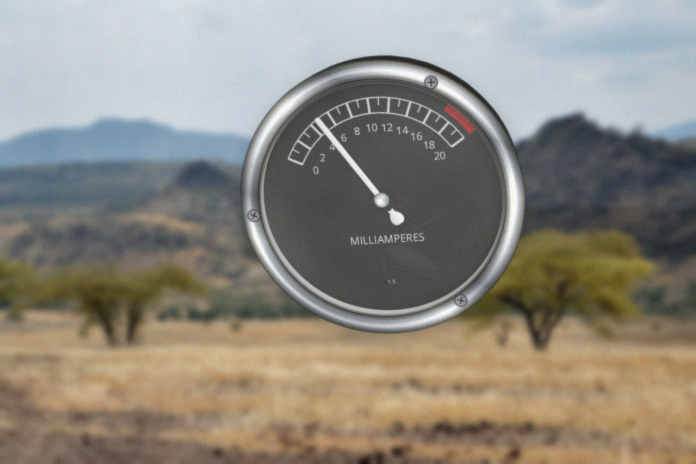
5 mA
